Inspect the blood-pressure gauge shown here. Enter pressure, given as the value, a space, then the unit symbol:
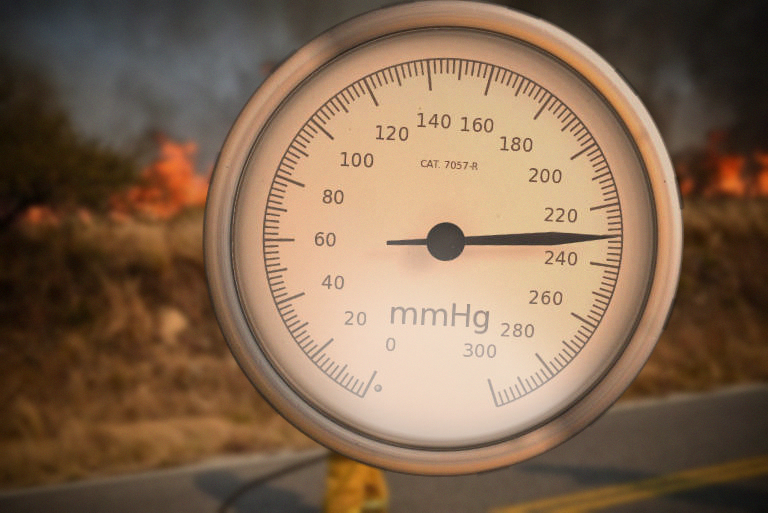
230 mmHg
